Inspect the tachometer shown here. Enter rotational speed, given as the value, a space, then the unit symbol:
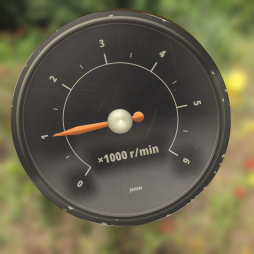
1000 rpm
